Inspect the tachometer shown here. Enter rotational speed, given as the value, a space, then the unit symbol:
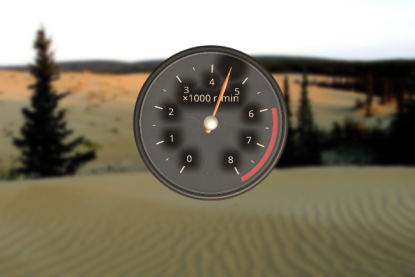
4500 rpm
